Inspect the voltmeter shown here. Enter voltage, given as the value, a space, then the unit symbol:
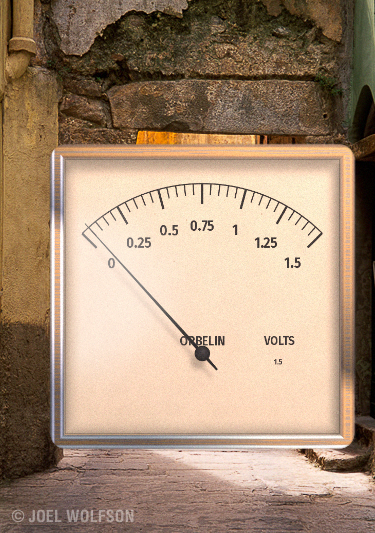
0.05 V
